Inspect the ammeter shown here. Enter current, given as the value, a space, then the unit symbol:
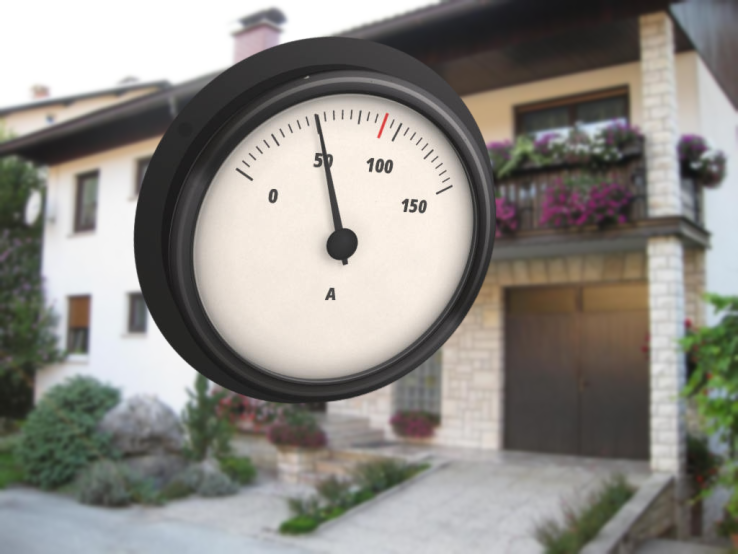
50 A
